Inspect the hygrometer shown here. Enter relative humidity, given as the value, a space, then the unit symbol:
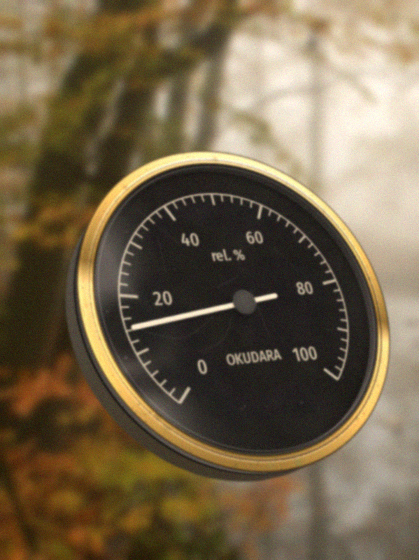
14 %
